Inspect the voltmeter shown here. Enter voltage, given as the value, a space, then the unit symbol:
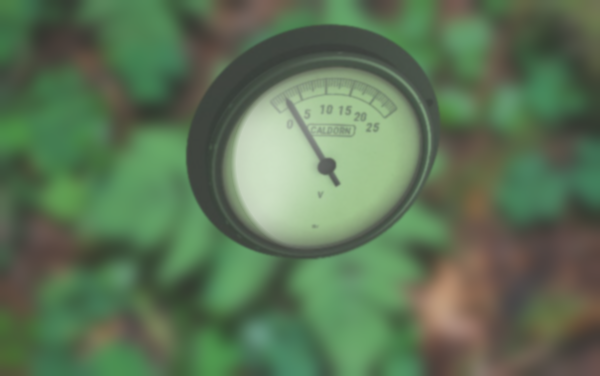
2.5 V
